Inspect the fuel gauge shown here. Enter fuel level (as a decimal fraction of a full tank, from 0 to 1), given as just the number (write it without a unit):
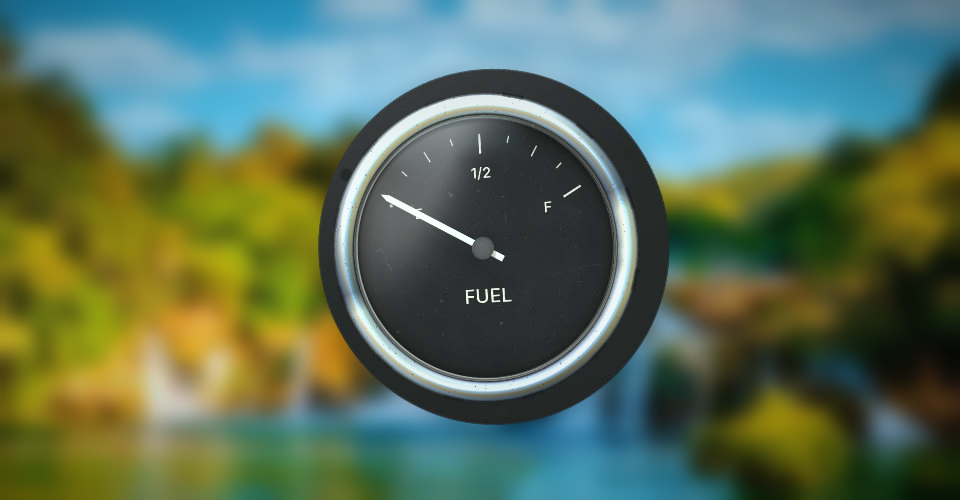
0
